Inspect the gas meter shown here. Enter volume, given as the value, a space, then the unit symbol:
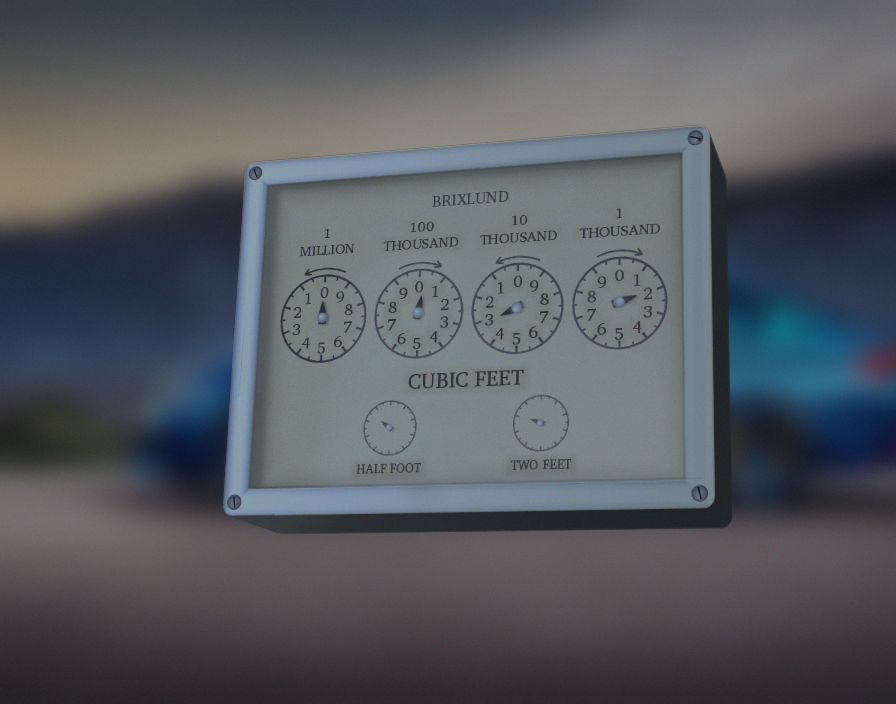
3200 ft³
